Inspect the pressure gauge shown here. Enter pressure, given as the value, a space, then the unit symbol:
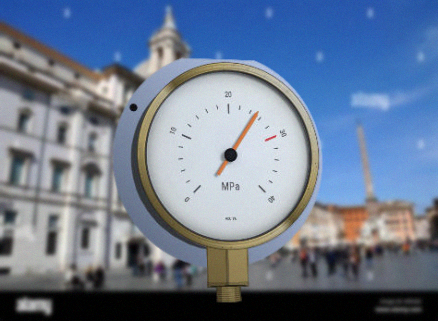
25 MPa
